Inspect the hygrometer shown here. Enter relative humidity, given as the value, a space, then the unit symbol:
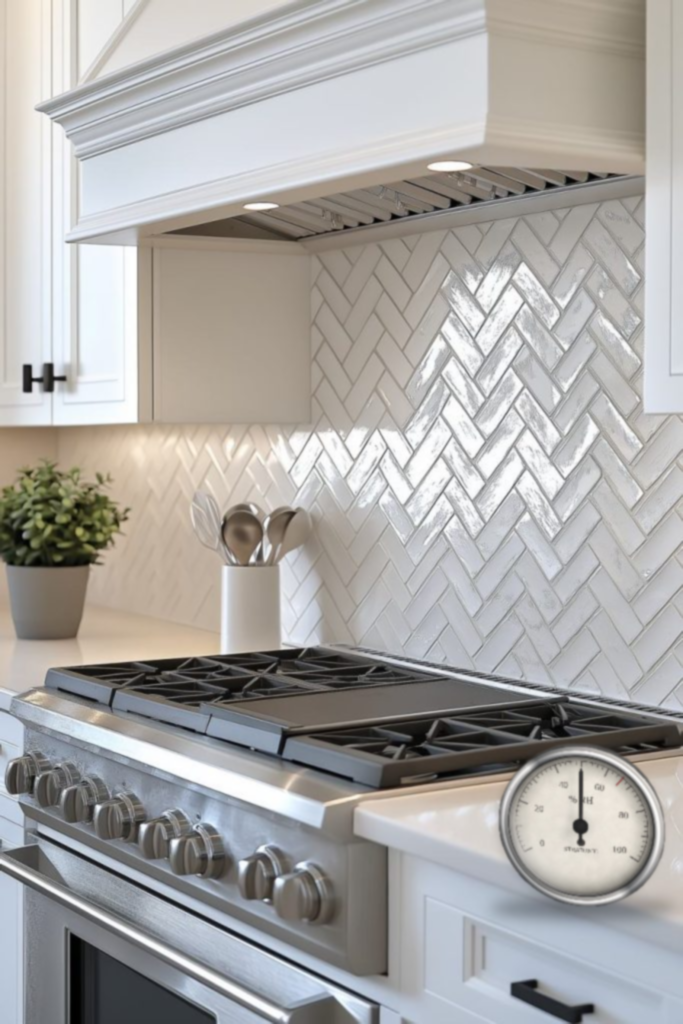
50 %
